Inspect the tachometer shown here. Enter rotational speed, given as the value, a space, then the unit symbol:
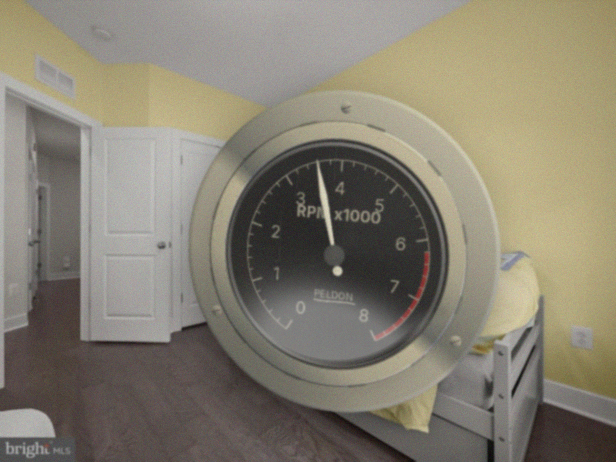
3600 rpm
